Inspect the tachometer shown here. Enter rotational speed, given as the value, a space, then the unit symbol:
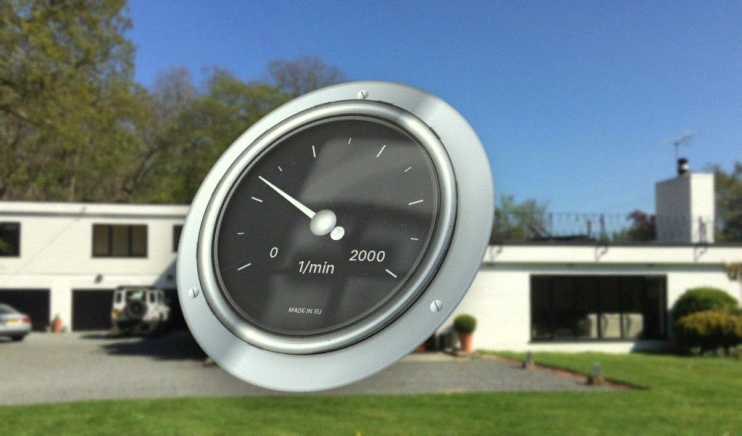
500 rpm
